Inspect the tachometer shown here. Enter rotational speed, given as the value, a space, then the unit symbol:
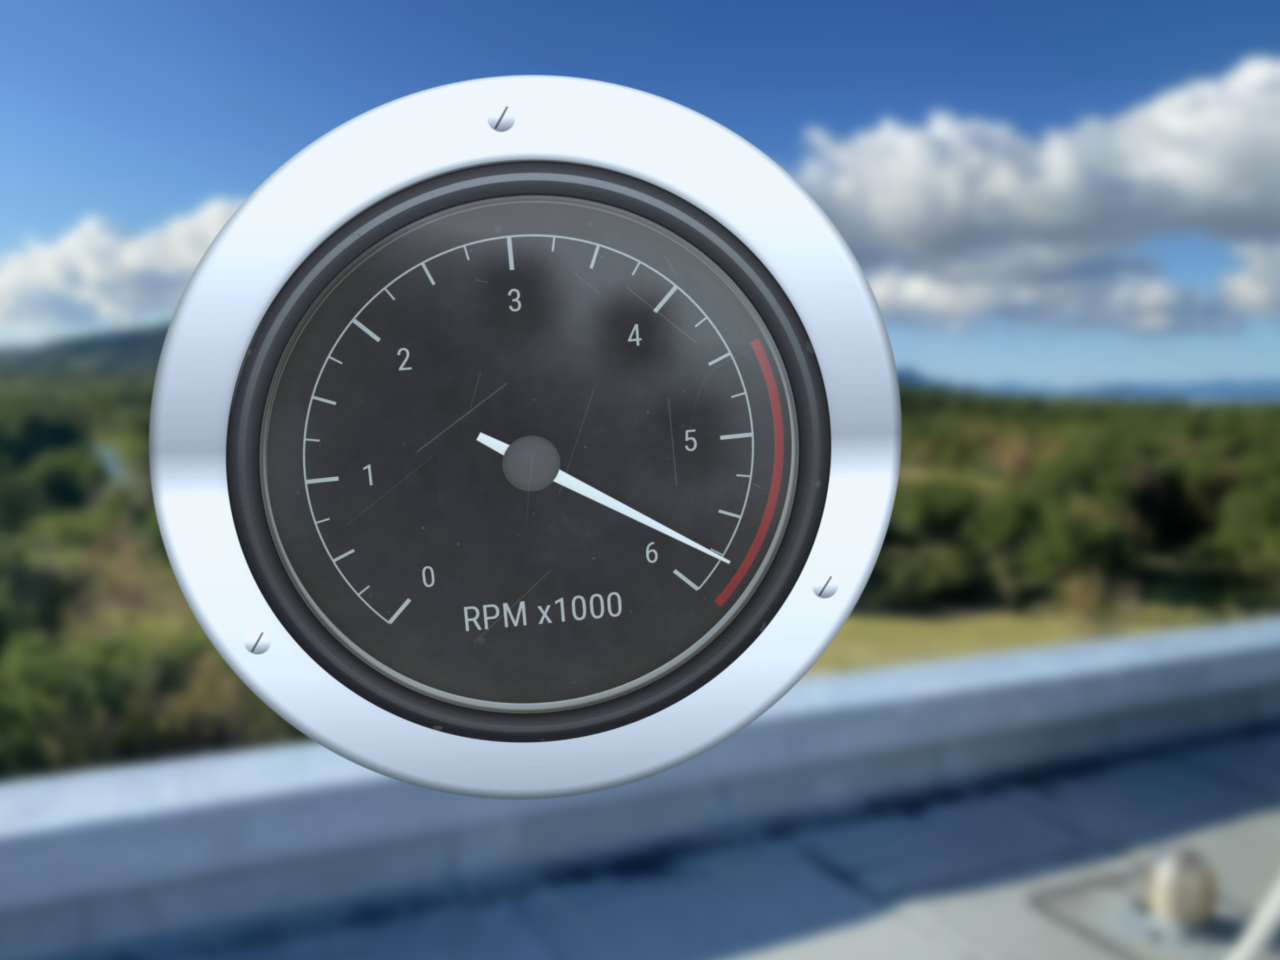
5750 rpm
